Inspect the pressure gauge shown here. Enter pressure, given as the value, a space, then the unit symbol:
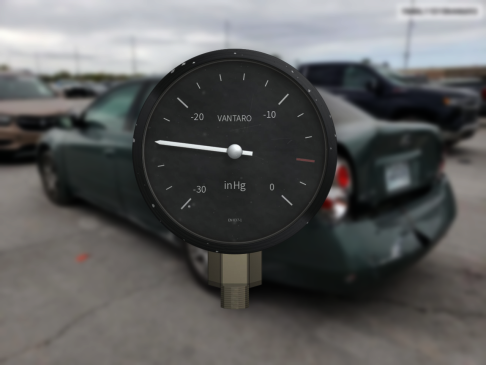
-24 inHg
